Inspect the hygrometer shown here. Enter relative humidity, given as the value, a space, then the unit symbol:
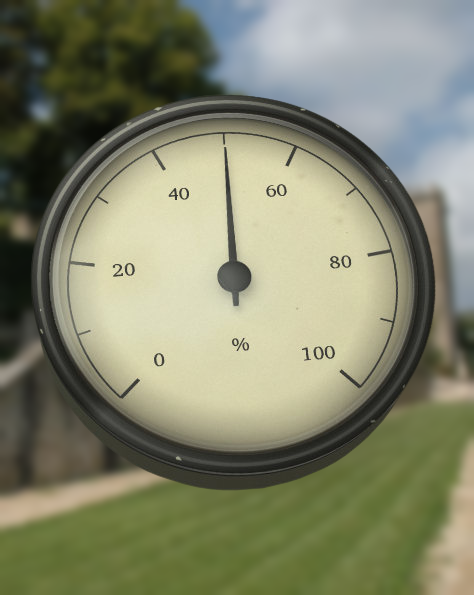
50 %
